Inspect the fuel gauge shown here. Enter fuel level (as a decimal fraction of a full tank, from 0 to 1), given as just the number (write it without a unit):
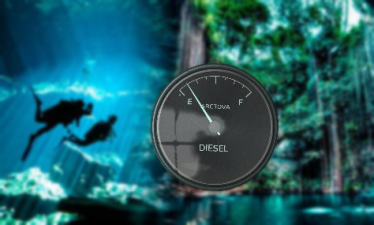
0.125
